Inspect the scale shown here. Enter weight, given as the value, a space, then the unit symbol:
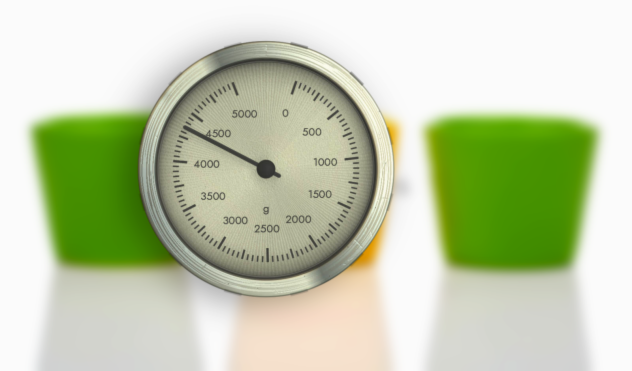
4350 g
